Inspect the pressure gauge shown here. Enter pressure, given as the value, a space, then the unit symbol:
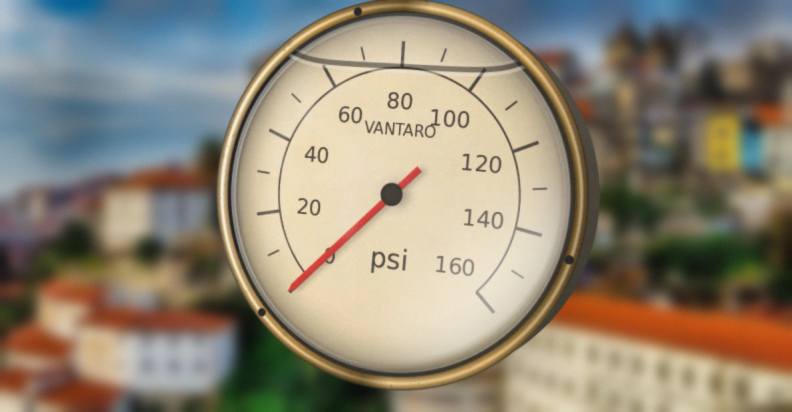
0 psi
